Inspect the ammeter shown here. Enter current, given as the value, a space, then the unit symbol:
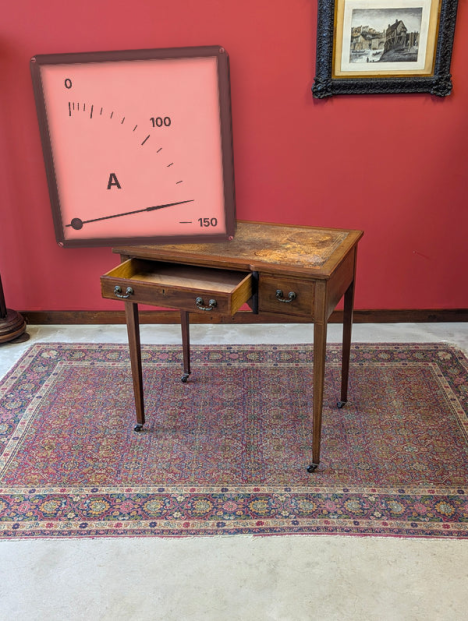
140 A
